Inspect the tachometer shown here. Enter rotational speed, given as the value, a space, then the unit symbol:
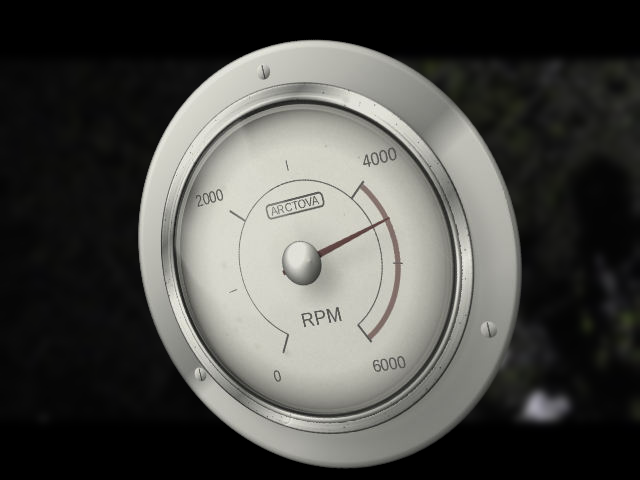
4500 rpm
